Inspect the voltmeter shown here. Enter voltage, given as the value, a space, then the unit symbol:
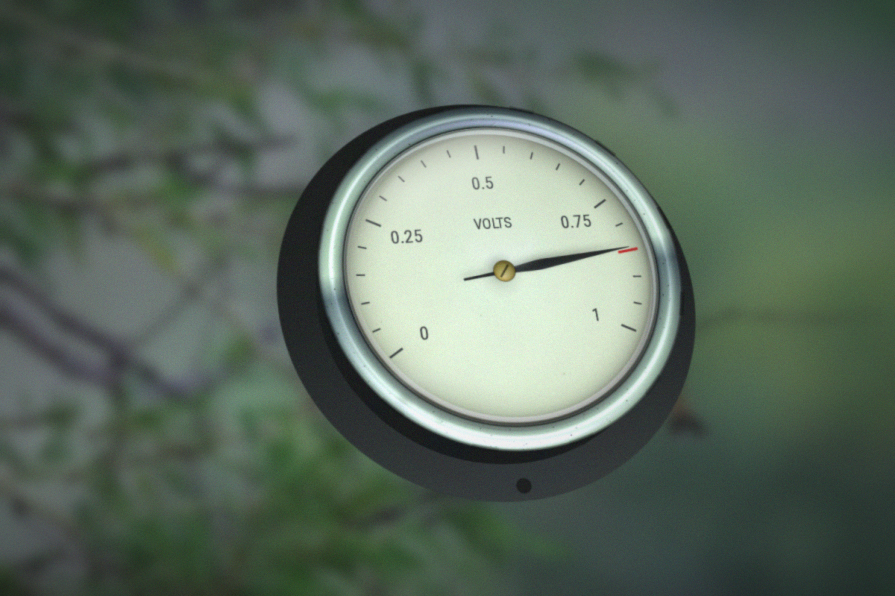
0.85 V
